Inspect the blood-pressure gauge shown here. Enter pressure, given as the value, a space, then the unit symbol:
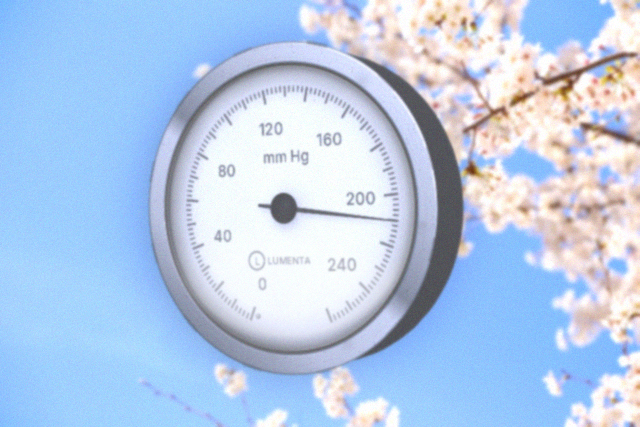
210 mmHg
